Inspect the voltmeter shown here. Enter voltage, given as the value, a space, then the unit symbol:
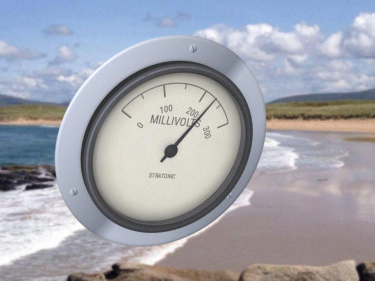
225 mV
